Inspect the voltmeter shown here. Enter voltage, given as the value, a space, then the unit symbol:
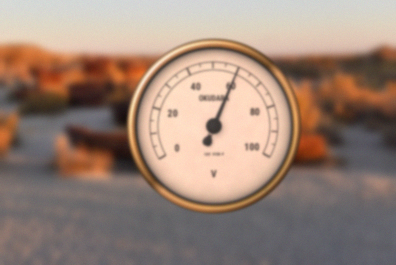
60 V
